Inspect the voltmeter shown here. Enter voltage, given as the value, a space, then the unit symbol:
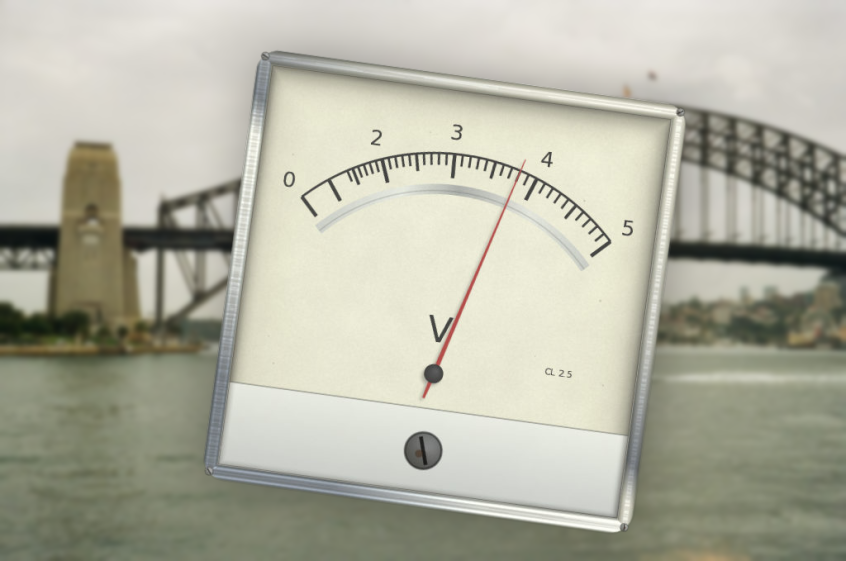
3.8 V
